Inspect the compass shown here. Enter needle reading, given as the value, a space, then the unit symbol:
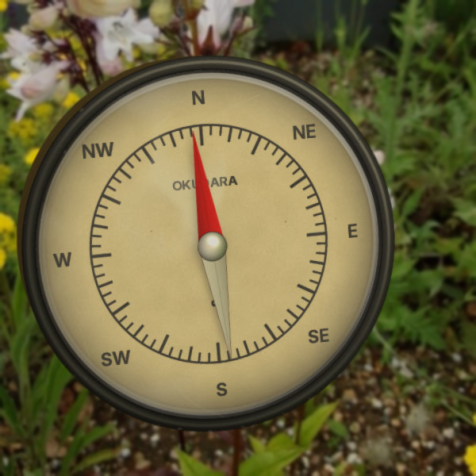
355 °
